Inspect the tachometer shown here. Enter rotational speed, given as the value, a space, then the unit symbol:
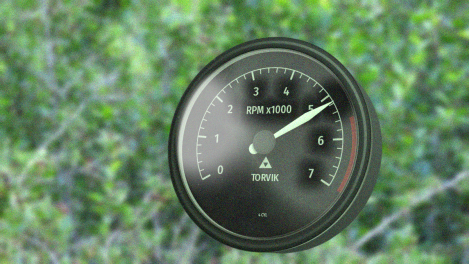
5200 rpm
